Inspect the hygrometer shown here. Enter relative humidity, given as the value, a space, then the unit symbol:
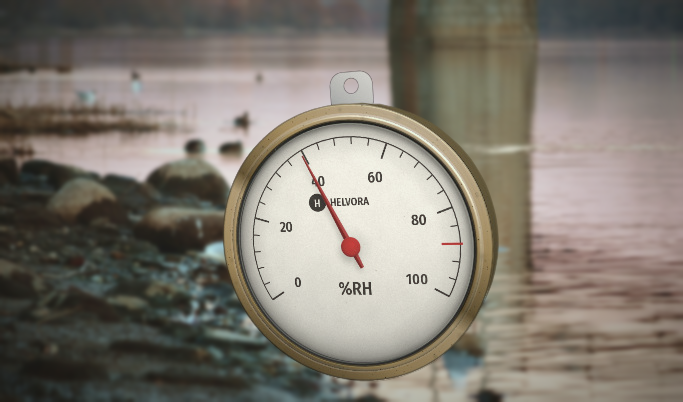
40 %
